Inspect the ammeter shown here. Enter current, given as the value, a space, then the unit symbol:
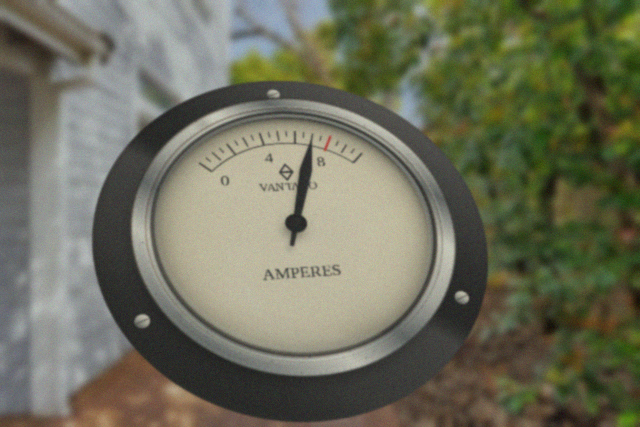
7 A
